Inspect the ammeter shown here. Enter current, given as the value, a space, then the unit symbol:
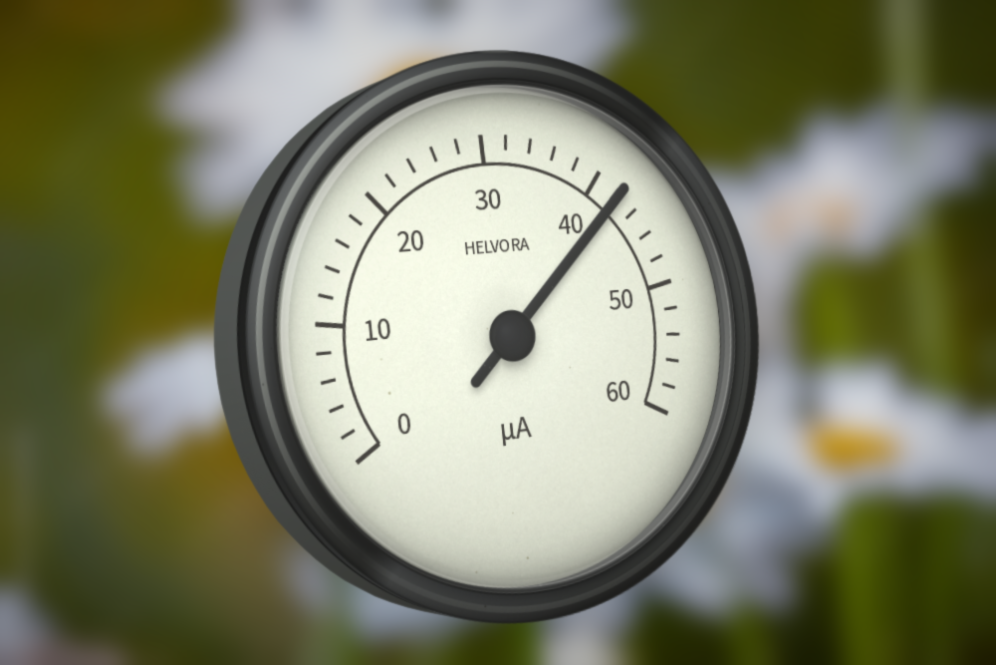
42 µA
